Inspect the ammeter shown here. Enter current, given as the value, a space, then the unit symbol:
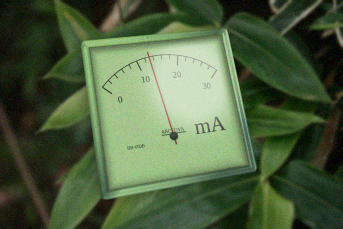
13 mA
